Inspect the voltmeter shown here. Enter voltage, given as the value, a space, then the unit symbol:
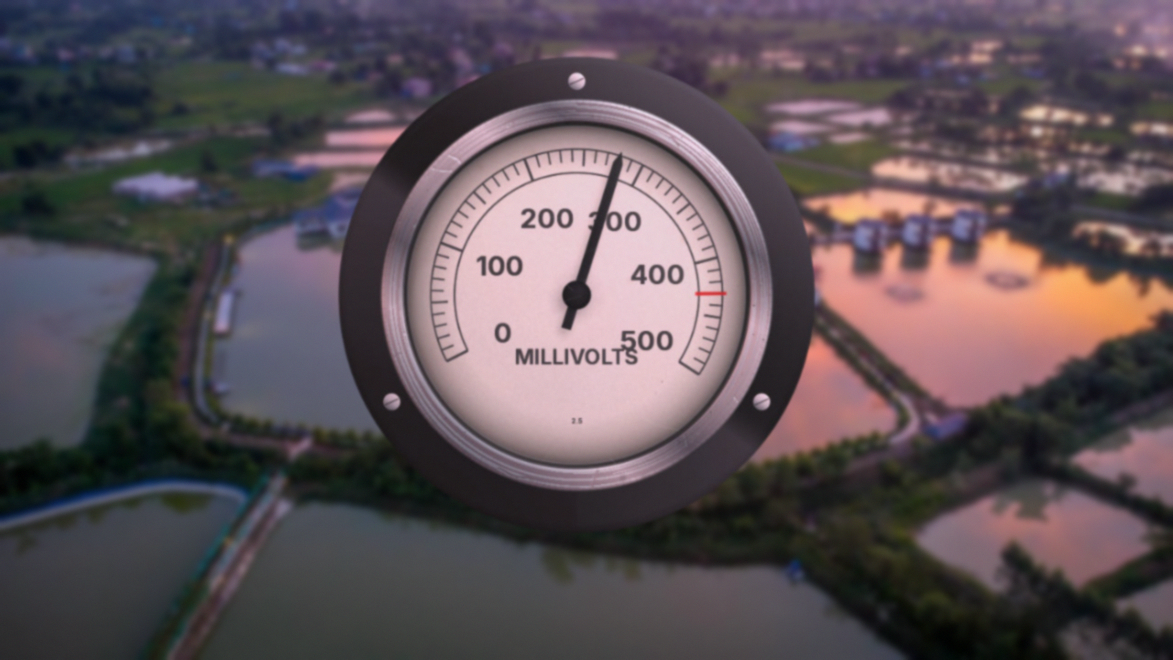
280 mV
